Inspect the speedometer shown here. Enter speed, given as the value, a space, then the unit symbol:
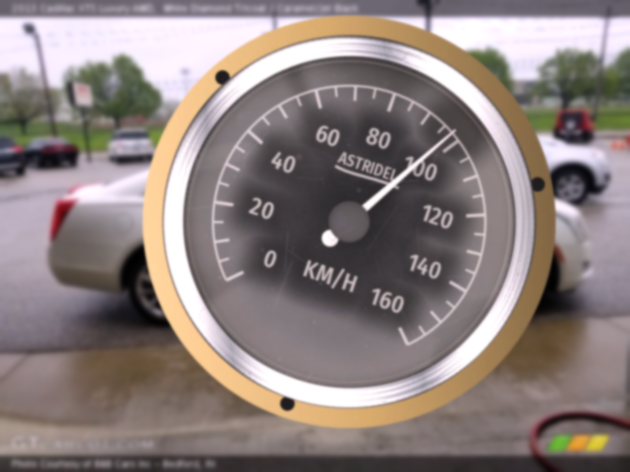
97.5 km/h
